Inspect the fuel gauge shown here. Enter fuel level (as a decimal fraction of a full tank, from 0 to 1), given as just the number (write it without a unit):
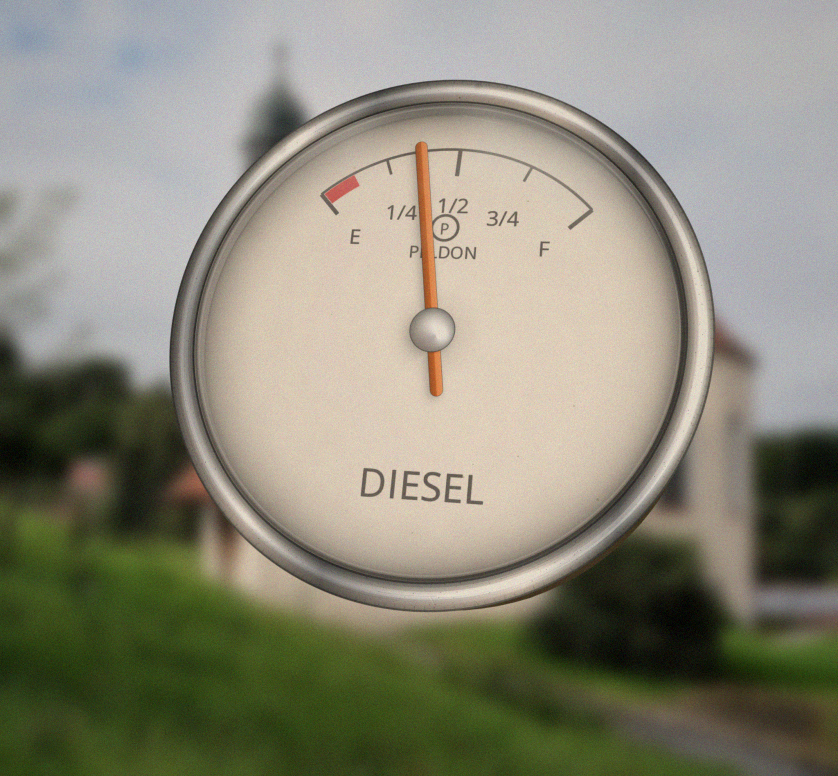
0.375
